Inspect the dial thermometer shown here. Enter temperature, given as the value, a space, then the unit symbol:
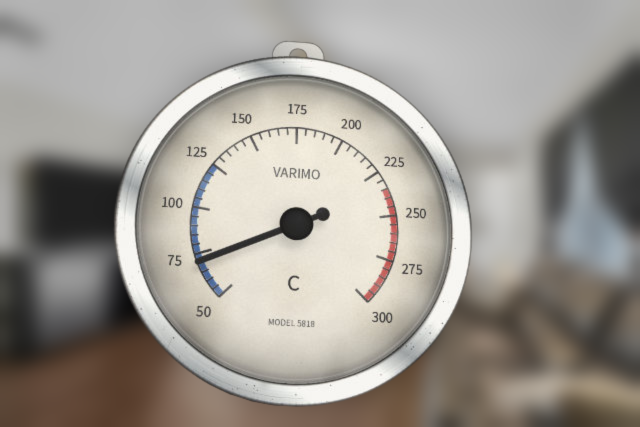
70 °C
